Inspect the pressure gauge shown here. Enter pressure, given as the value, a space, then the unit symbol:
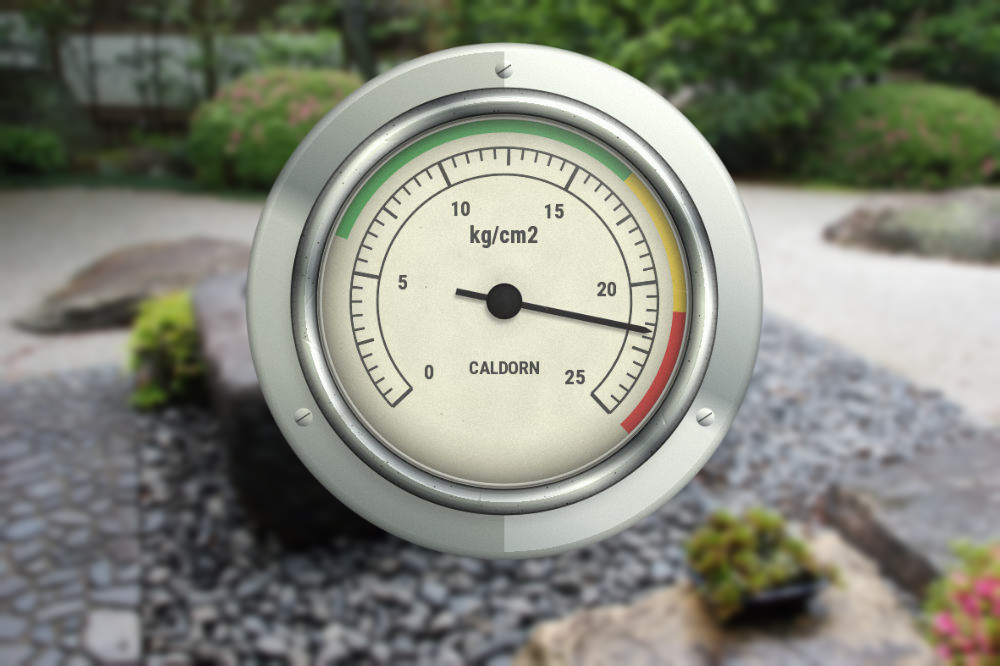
21.75 kg/cm²
